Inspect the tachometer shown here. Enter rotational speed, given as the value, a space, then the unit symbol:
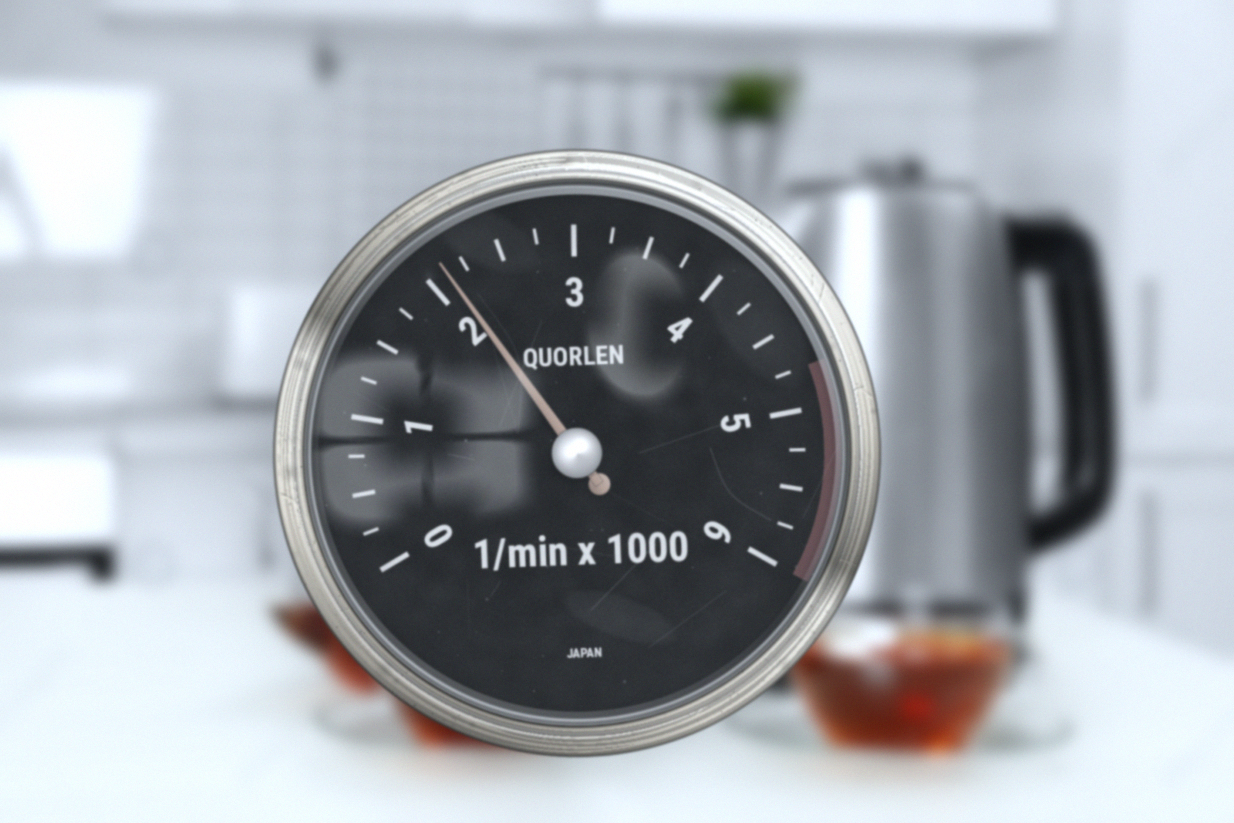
2125 rpm
